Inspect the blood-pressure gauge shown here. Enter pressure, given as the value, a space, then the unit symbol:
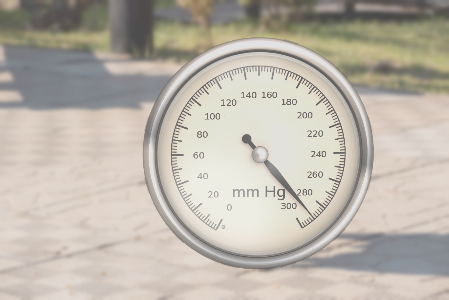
290 mmHg
